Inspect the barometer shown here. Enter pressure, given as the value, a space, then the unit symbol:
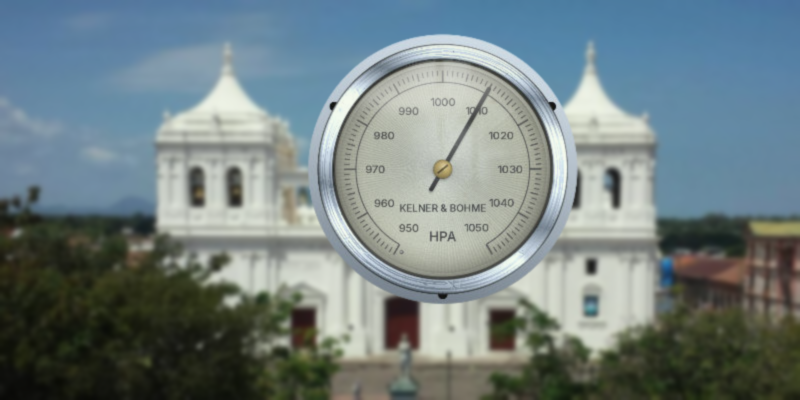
1010 hPa
